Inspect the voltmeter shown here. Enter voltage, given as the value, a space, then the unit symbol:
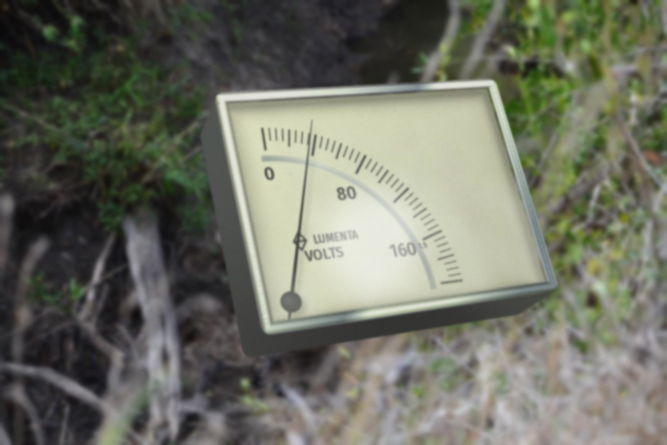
35 V
